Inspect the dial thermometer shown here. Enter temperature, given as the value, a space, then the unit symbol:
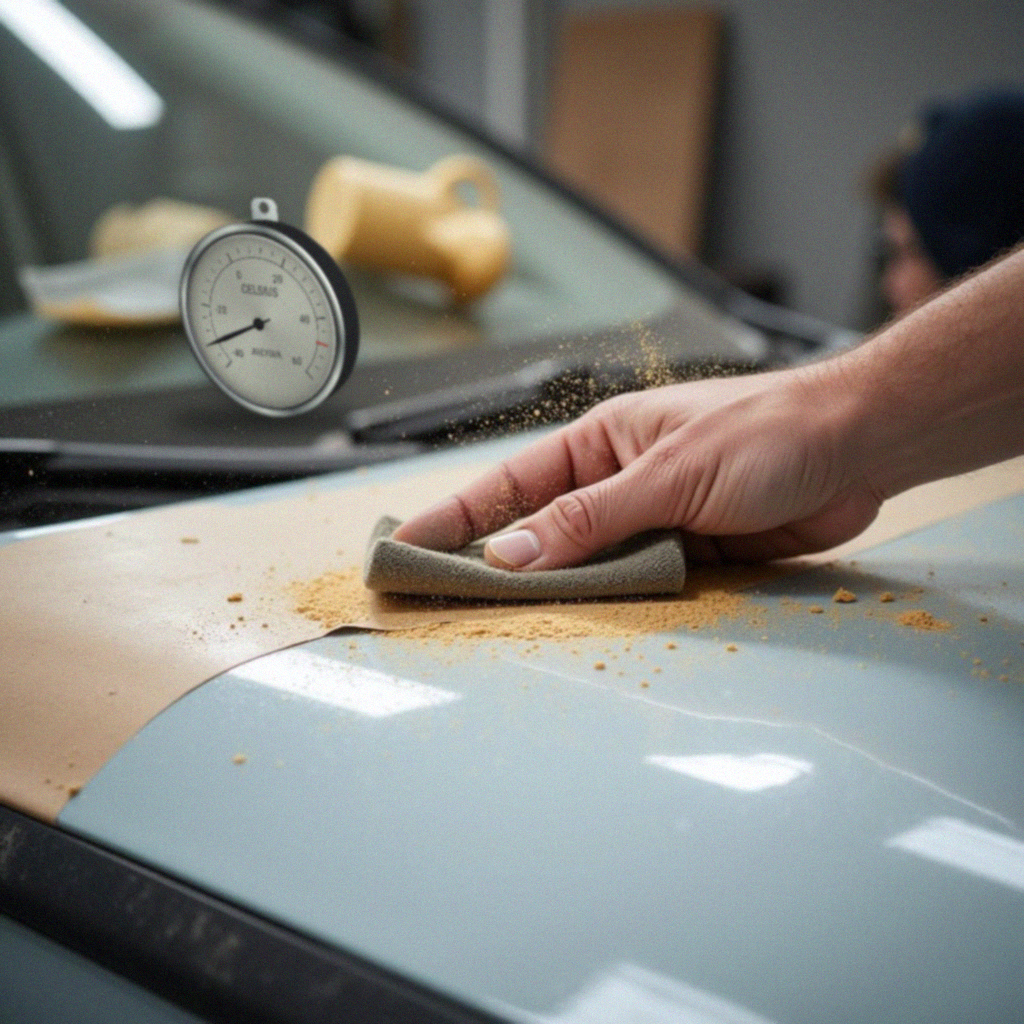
-32 °C
